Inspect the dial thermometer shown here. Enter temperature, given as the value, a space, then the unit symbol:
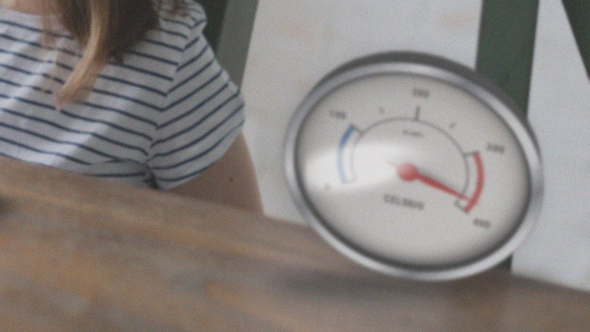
375 °C
